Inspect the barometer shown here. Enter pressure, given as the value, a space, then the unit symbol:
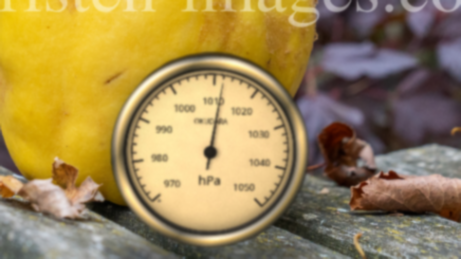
1012 hPa
